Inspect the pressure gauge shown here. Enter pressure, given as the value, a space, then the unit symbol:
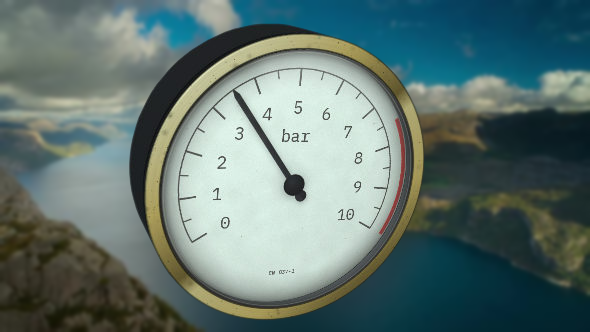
3.5 bar
